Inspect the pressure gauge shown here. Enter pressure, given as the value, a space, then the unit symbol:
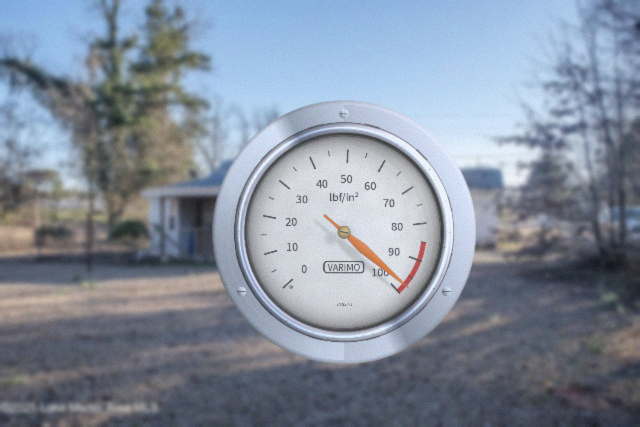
97.5 psi
